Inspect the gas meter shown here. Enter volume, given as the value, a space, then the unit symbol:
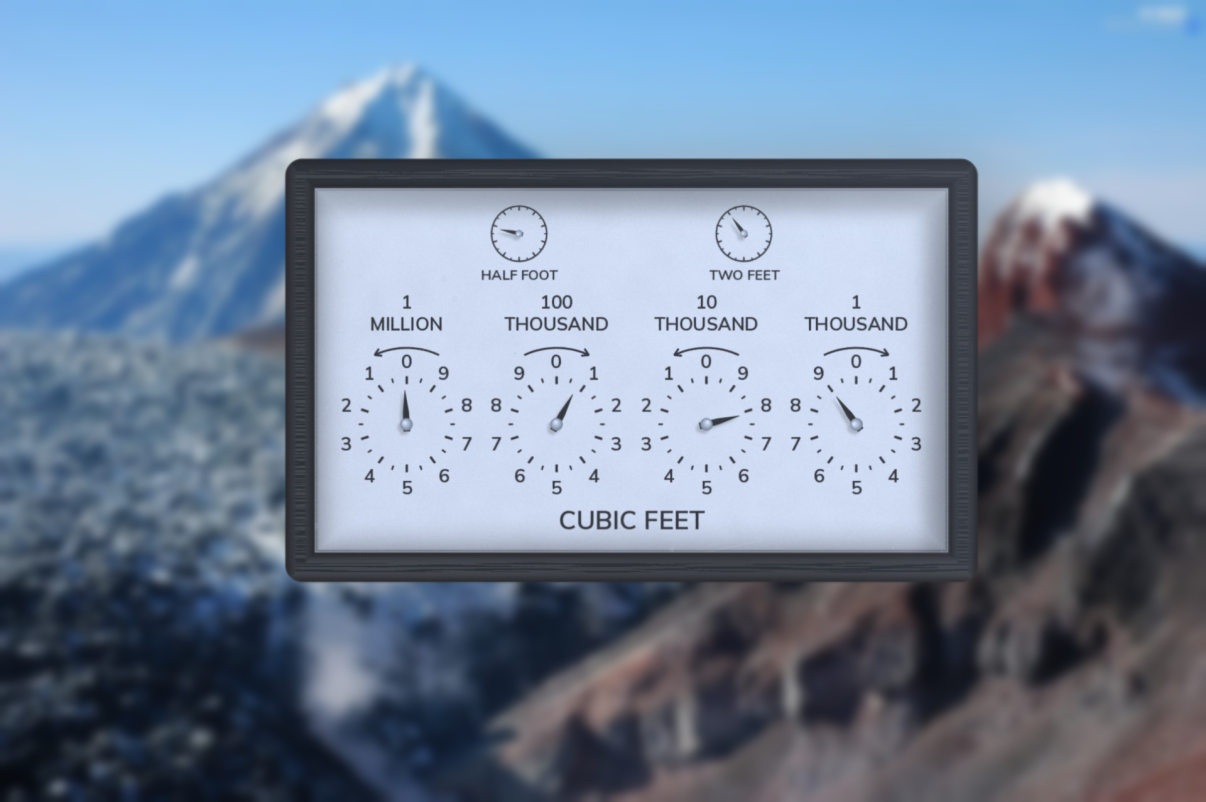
7900 ft³
